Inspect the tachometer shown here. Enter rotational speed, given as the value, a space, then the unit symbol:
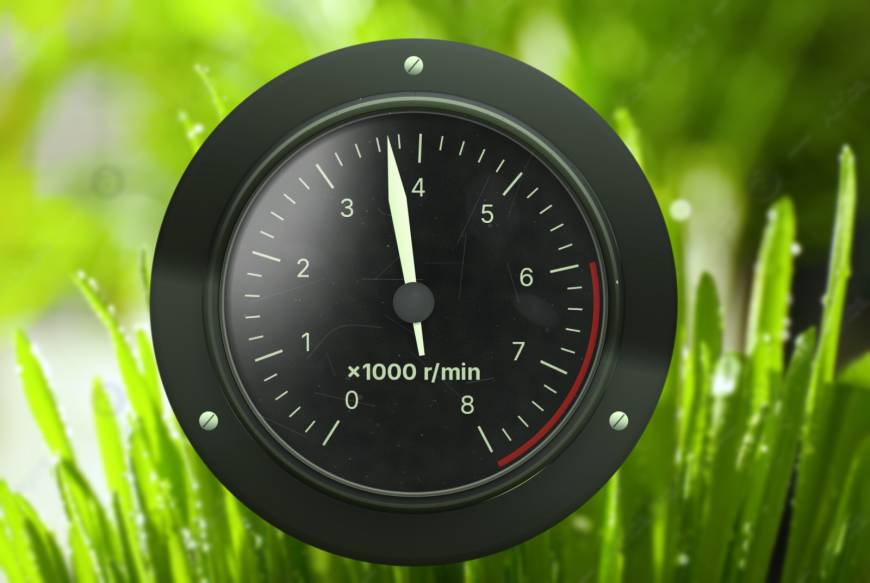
3700 rpm
